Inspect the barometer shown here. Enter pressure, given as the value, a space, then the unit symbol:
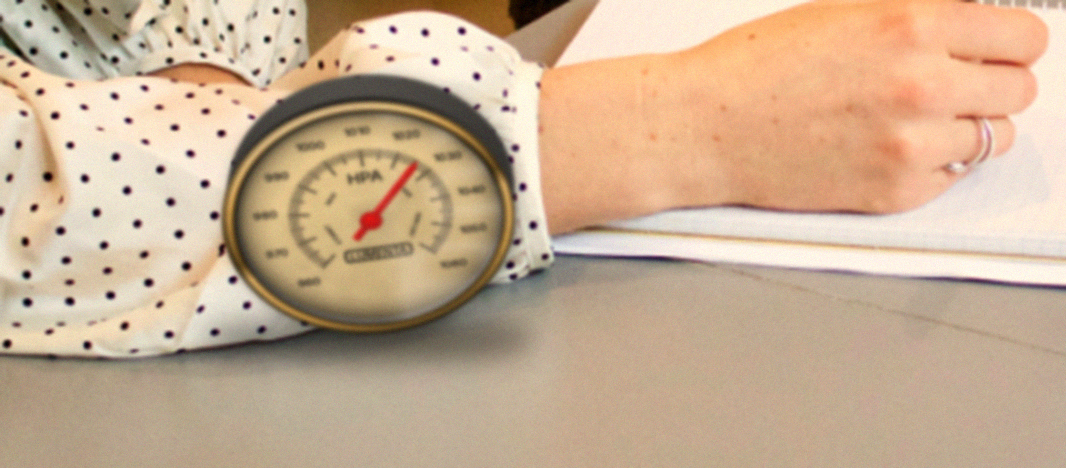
1025 hPa
